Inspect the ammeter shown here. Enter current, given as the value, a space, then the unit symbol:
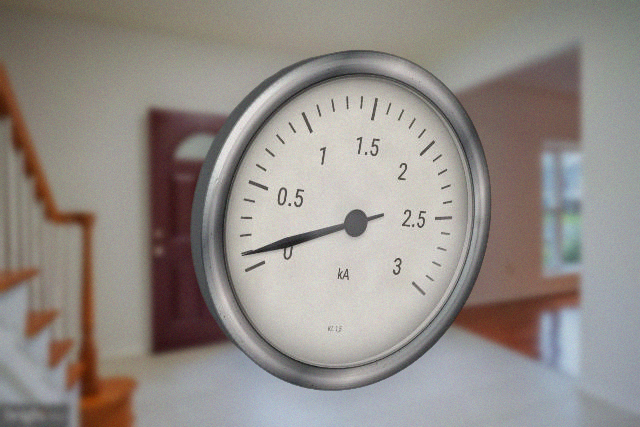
0.1 kA
